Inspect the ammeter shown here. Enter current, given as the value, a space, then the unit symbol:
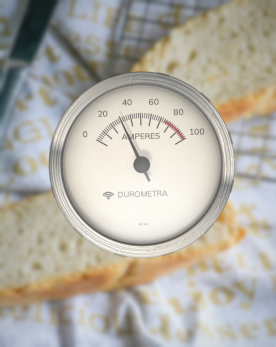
30 A
